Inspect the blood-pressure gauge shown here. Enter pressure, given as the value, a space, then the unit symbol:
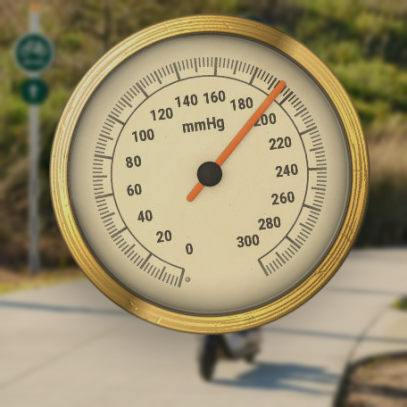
194 mmHg
